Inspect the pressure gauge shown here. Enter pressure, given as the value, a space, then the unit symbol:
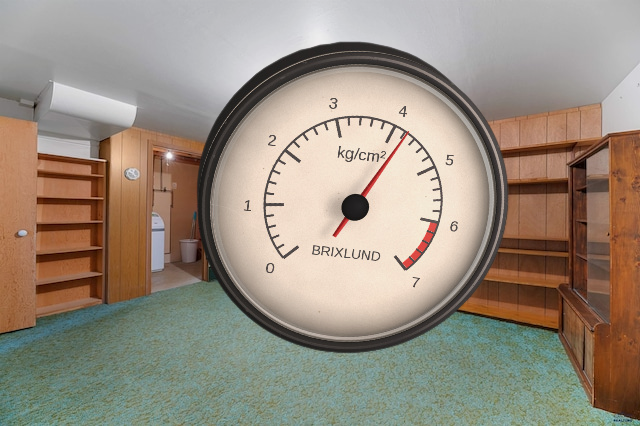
4.2 kg/cm²
